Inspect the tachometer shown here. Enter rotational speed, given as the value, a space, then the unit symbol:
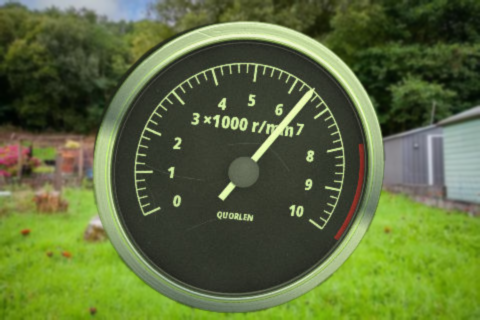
6400 rpm
